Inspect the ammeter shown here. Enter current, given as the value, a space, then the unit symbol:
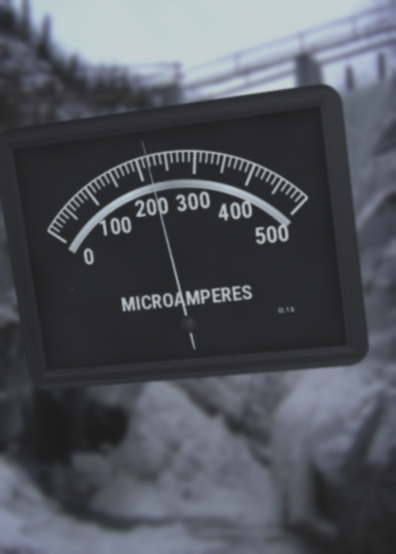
220 µA
